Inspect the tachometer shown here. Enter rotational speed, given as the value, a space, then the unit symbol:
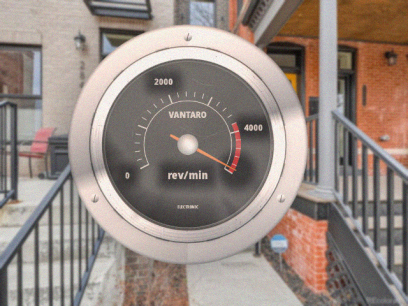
4900 rpm
